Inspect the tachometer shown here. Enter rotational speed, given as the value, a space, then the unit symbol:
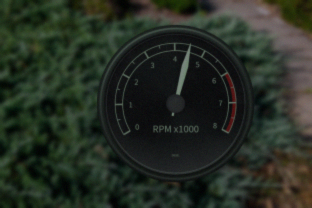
4500 rpm
